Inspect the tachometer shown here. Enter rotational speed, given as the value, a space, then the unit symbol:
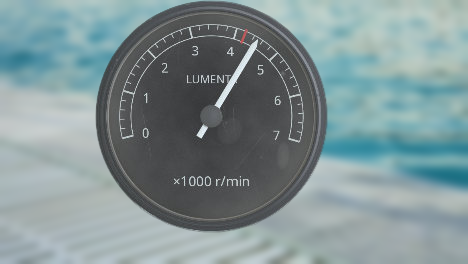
4500 rpm
